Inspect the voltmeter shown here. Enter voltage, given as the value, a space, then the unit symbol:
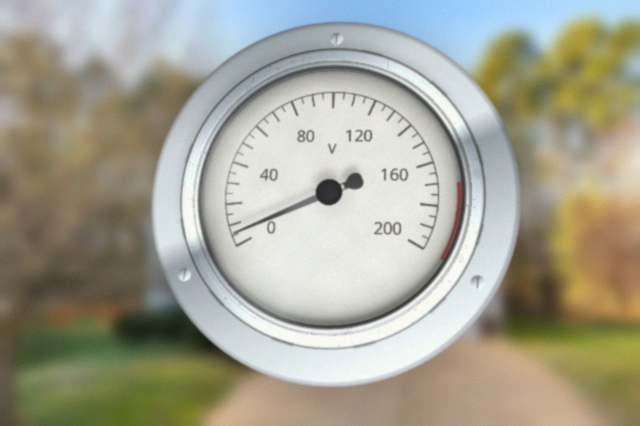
5 V
